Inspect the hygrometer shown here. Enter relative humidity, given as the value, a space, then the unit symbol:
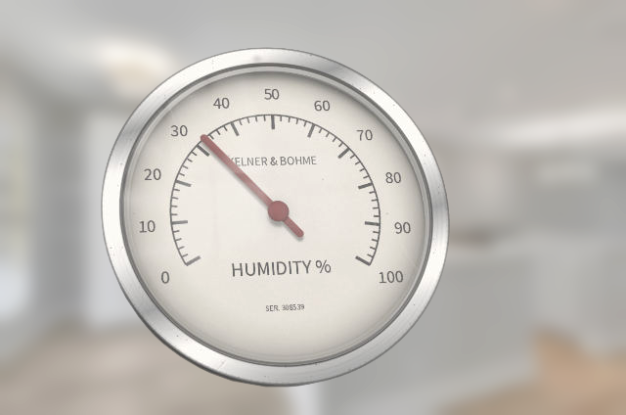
32 %
